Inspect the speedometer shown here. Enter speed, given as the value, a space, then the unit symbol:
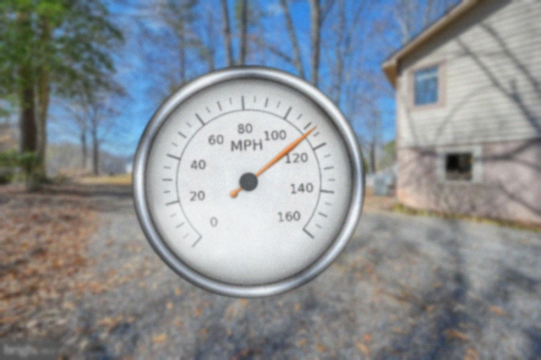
112.5 mph
